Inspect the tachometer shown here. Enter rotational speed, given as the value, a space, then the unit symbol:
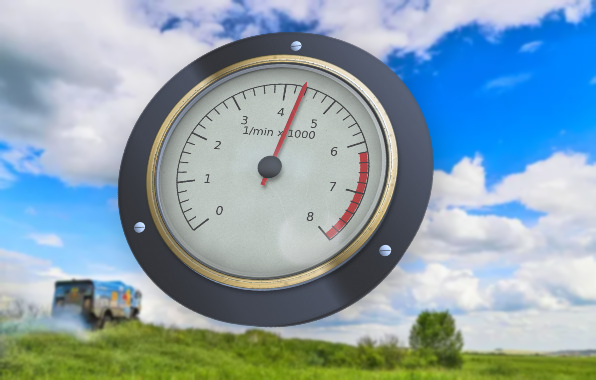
4400 rpm
